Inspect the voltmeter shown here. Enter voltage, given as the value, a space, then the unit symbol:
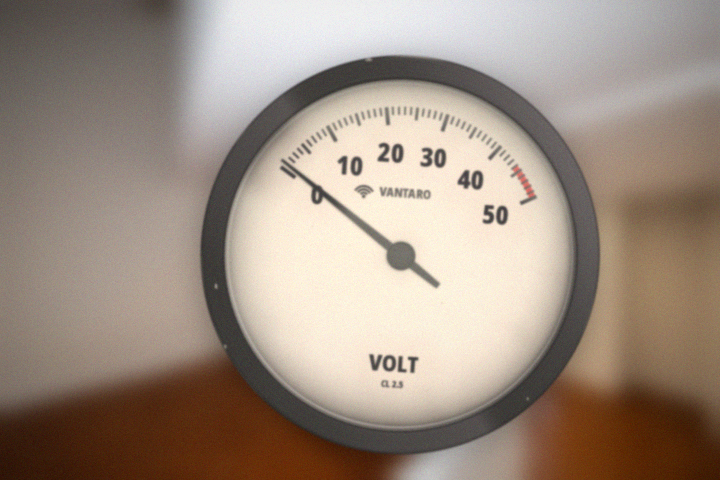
1 V
